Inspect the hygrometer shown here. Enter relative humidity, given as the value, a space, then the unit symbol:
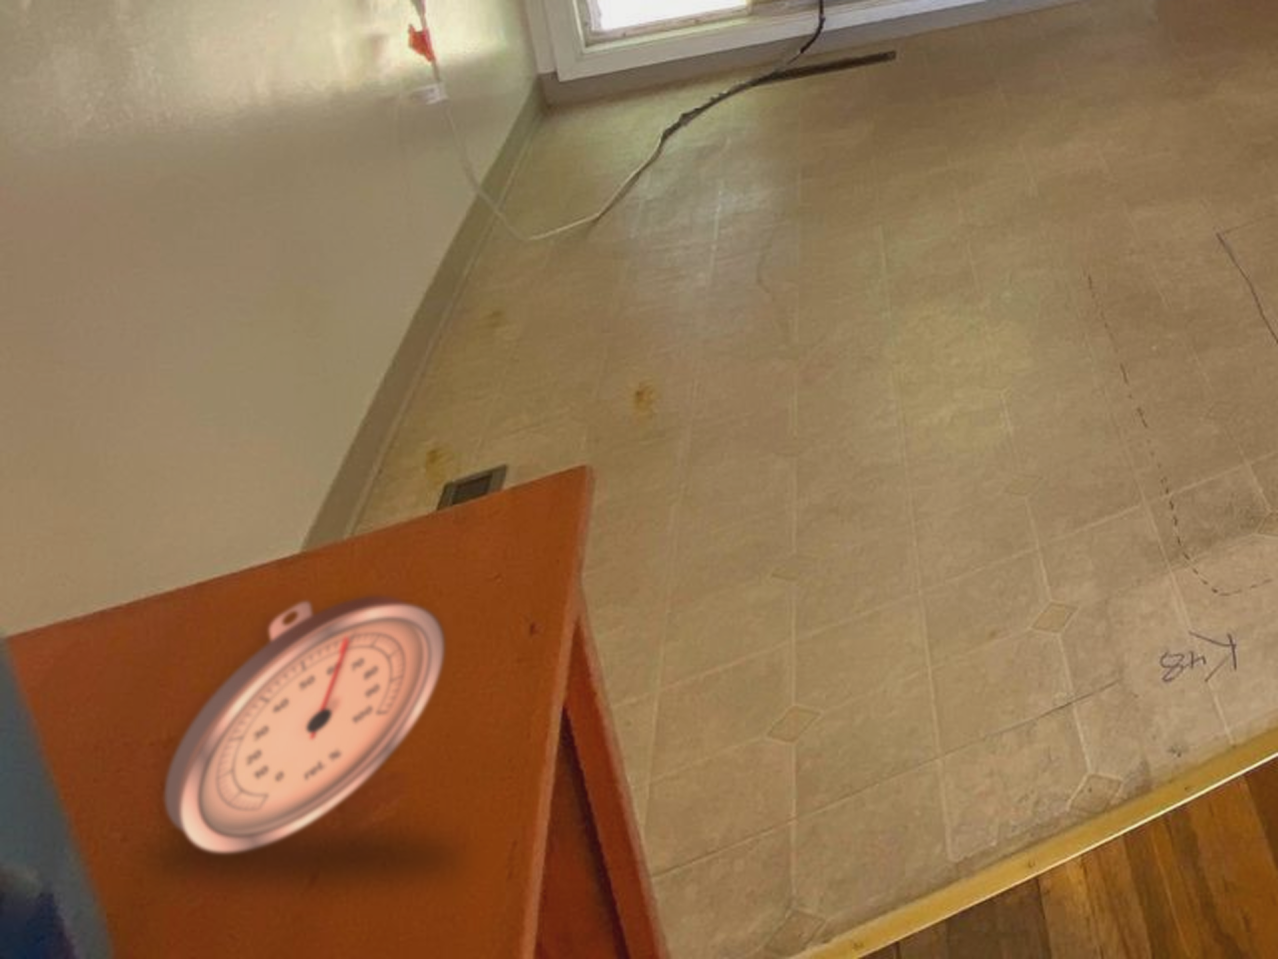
60 %
